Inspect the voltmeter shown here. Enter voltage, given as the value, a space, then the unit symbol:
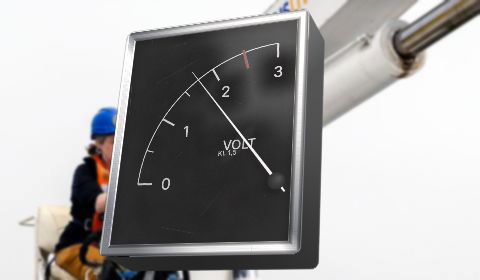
1.75 V
